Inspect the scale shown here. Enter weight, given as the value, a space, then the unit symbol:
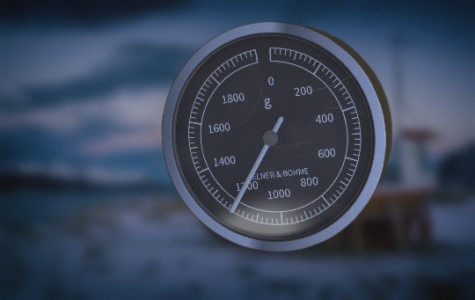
1200 g
